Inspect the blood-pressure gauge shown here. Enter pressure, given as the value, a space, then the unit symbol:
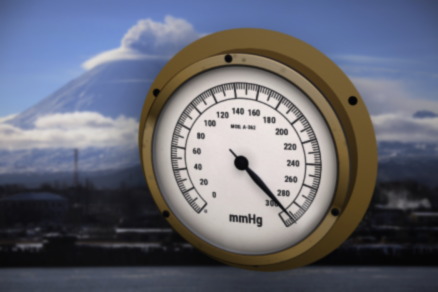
290 mmHg
